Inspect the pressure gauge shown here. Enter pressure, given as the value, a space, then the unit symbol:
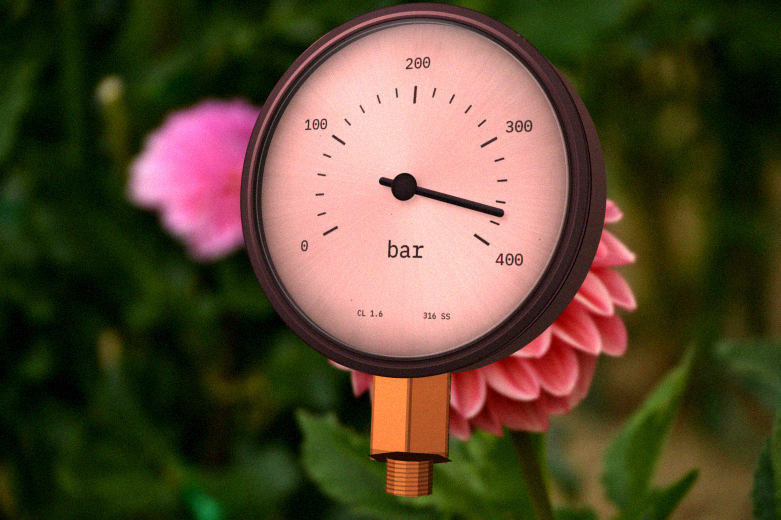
370 bar
